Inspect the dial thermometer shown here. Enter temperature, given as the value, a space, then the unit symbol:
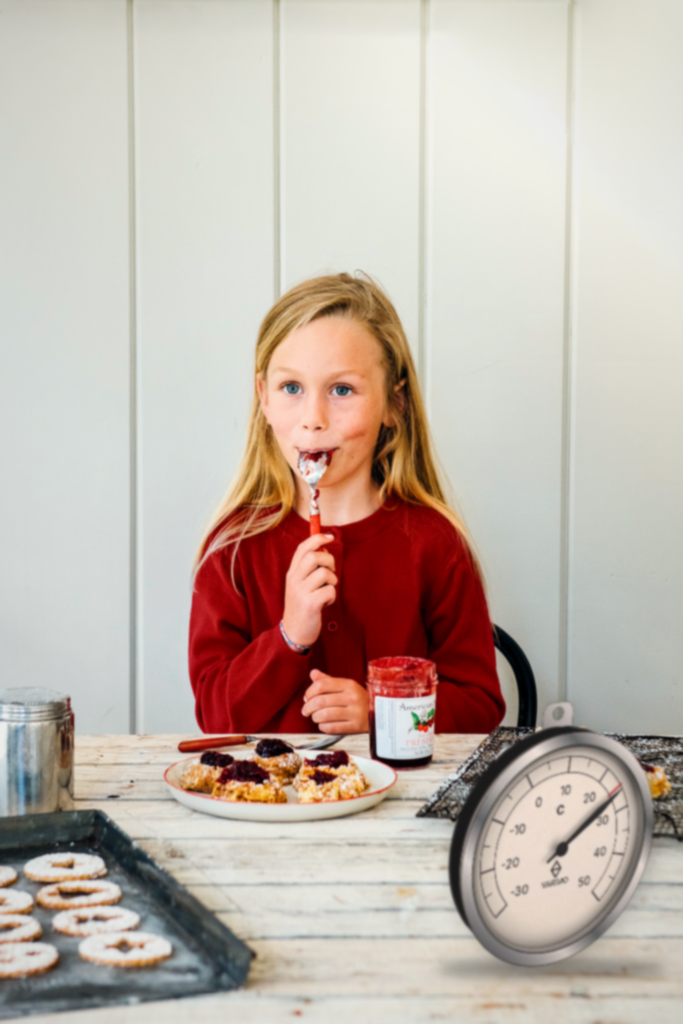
25 °C
